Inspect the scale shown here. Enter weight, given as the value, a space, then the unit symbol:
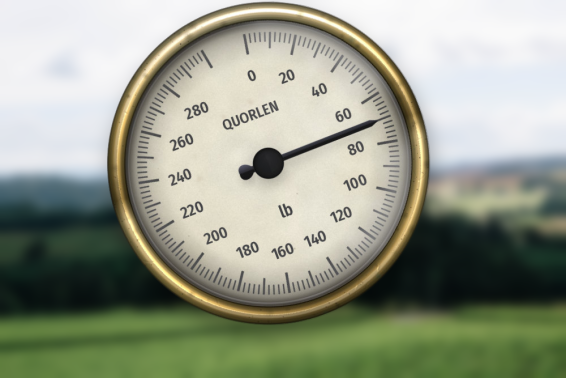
70 lb
